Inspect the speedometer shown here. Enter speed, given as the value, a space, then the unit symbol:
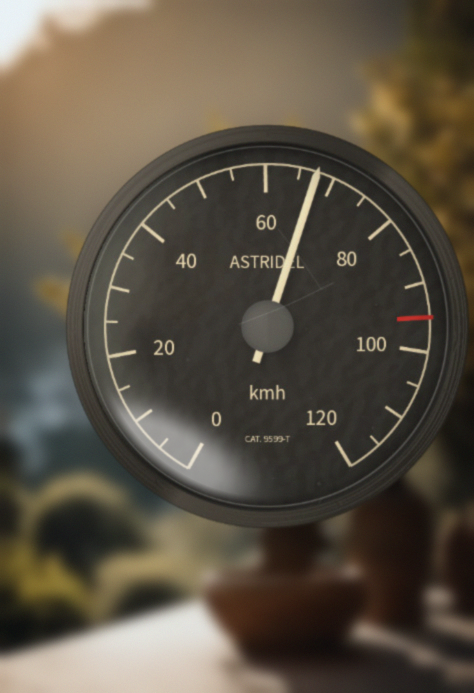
67.5 km/h
